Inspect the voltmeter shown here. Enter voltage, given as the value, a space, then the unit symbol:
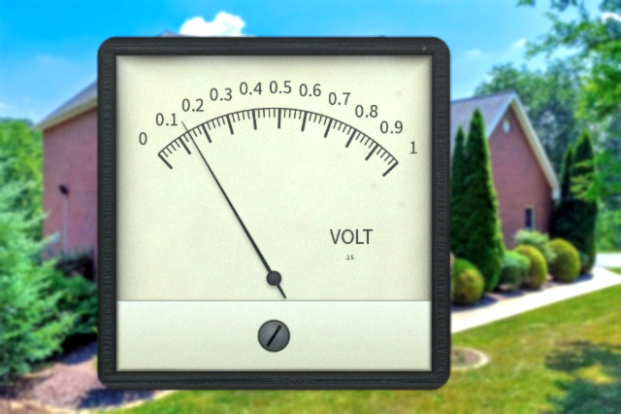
0.14 V
